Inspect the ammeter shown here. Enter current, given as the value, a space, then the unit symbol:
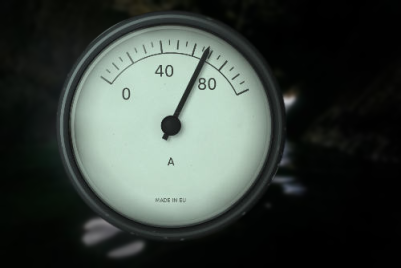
67.5 A
